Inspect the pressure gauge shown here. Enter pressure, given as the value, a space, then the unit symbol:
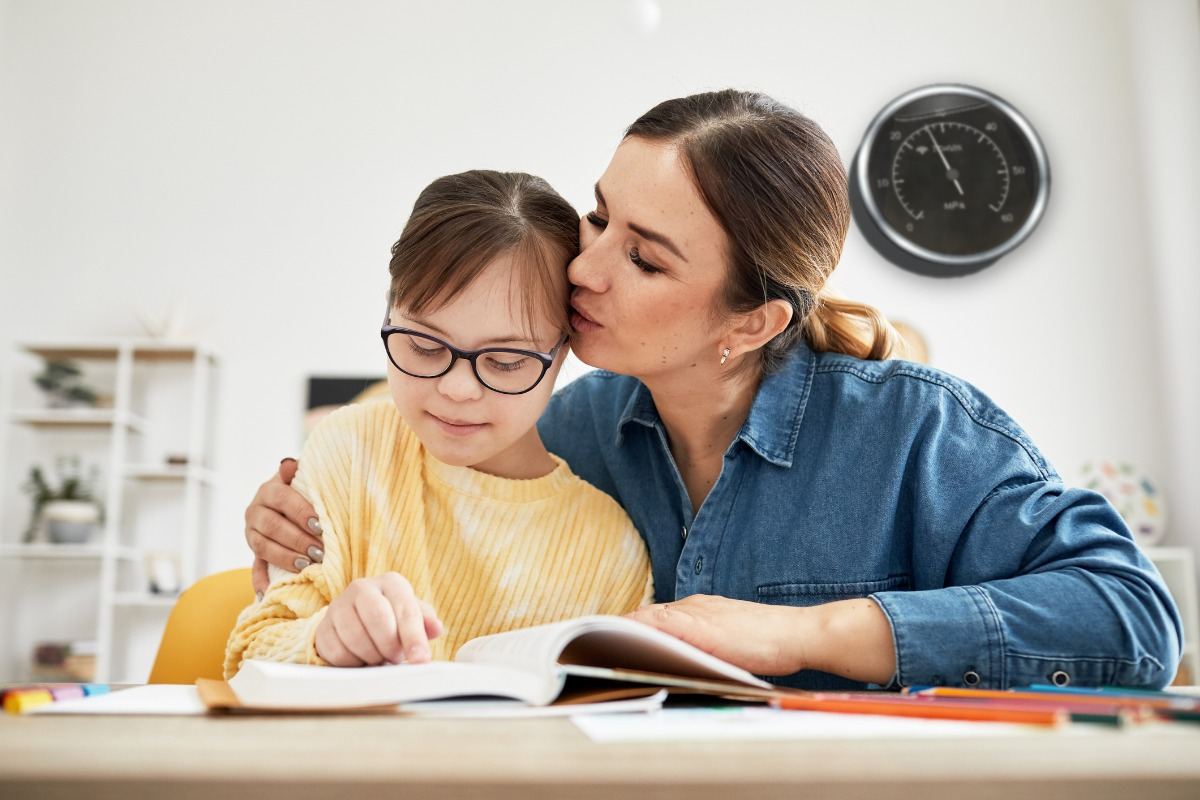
26 MPa
